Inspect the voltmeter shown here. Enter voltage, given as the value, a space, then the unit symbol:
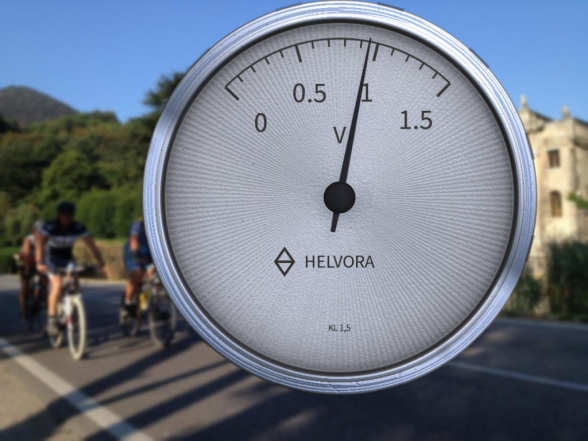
0.95 V
